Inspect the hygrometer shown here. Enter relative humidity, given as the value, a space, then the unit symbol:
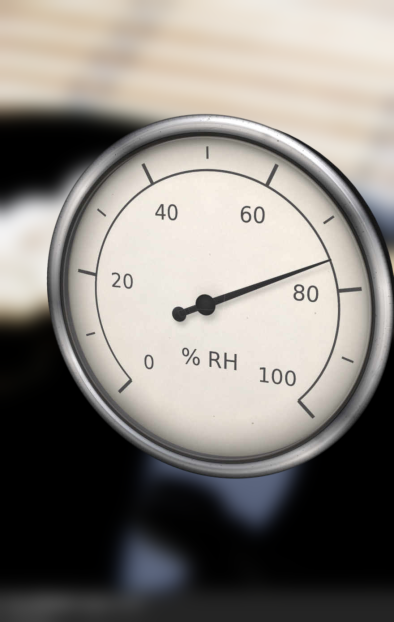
75 %
